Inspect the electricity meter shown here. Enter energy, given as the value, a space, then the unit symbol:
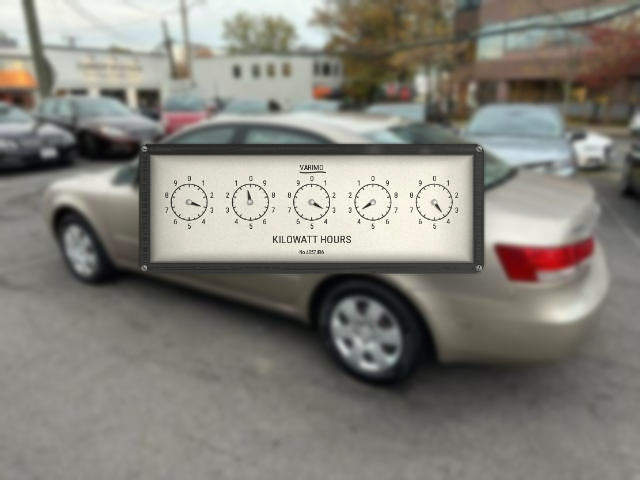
30334 kWh
